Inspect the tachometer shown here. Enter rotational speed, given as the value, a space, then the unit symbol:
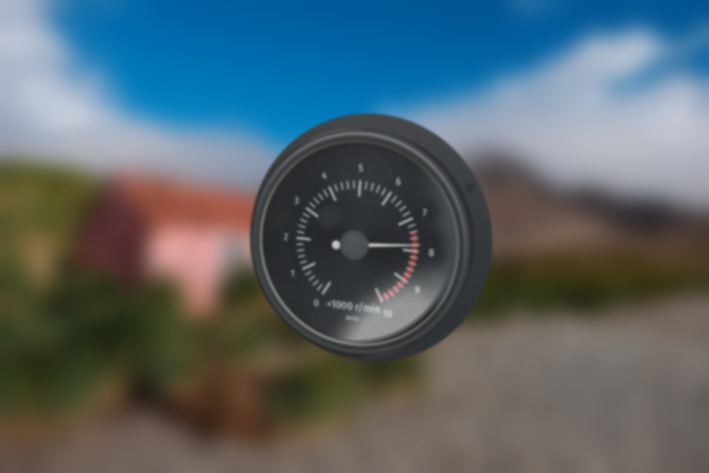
7800 rpm
